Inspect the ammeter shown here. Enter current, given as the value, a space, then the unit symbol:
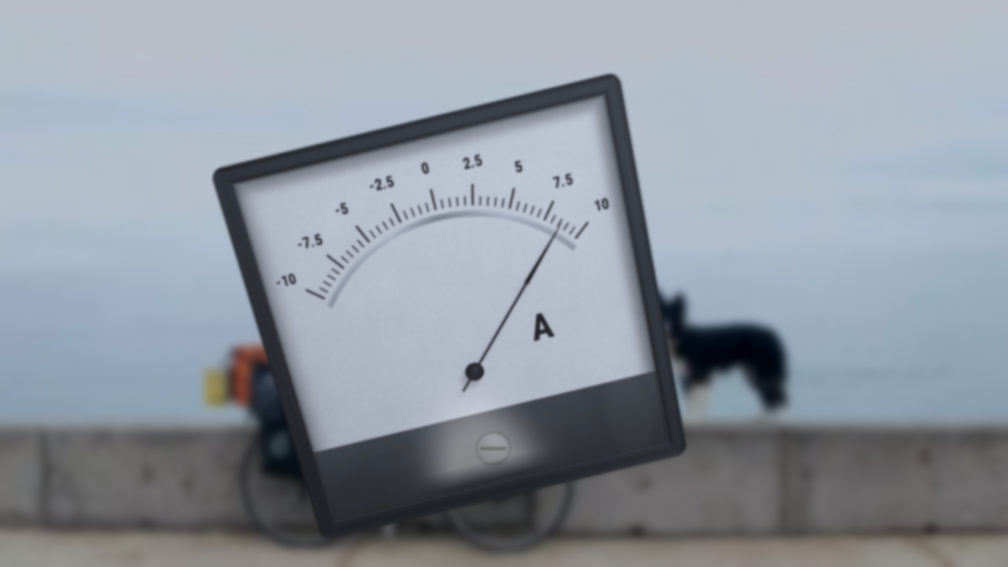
8.5 A
